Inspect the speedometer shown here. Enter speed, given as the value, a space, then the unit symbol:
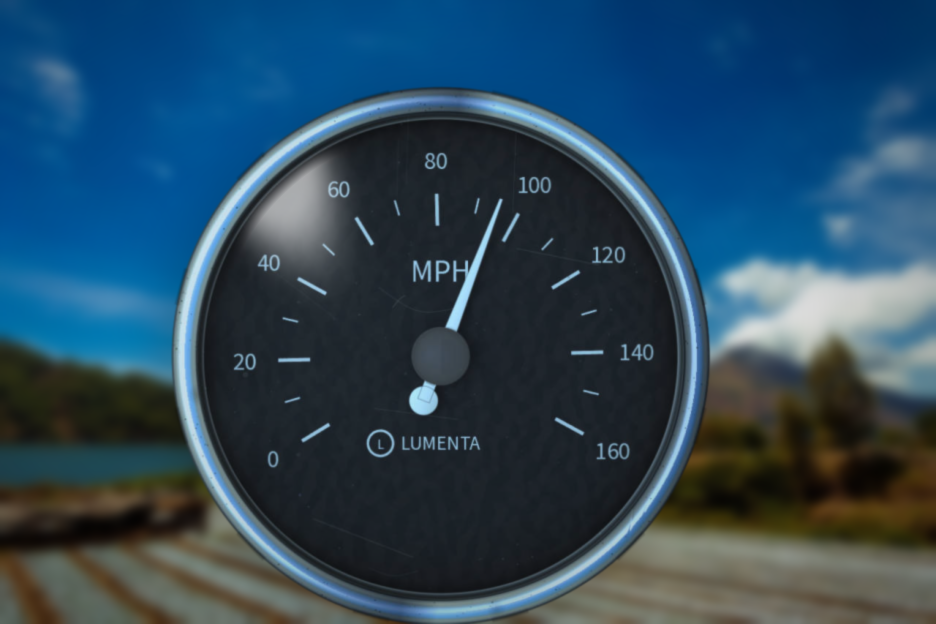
95 mph
